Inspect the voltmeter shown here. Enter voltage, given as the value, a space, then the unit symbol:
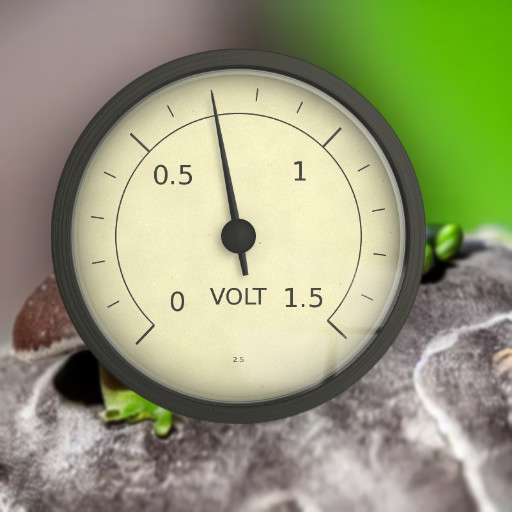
0.7 V
